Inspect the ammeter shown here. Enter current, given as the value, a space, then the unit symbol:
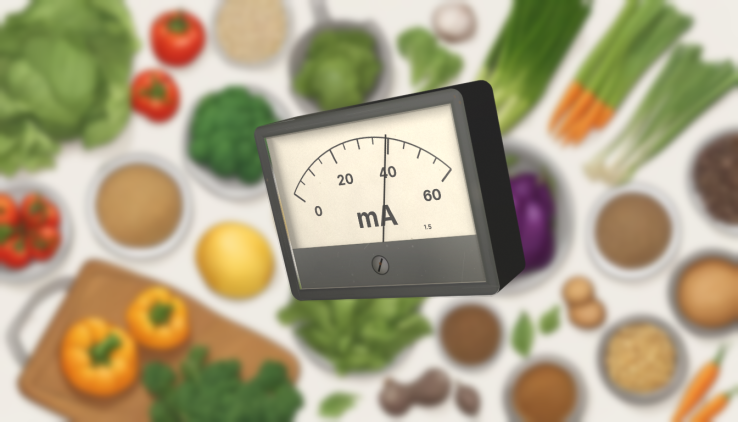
40 mA
